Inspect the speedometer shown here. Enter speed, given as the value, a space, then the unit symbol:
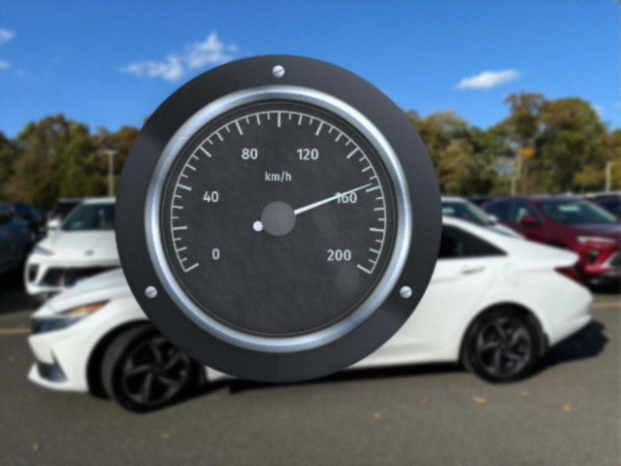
157.5 km/h
